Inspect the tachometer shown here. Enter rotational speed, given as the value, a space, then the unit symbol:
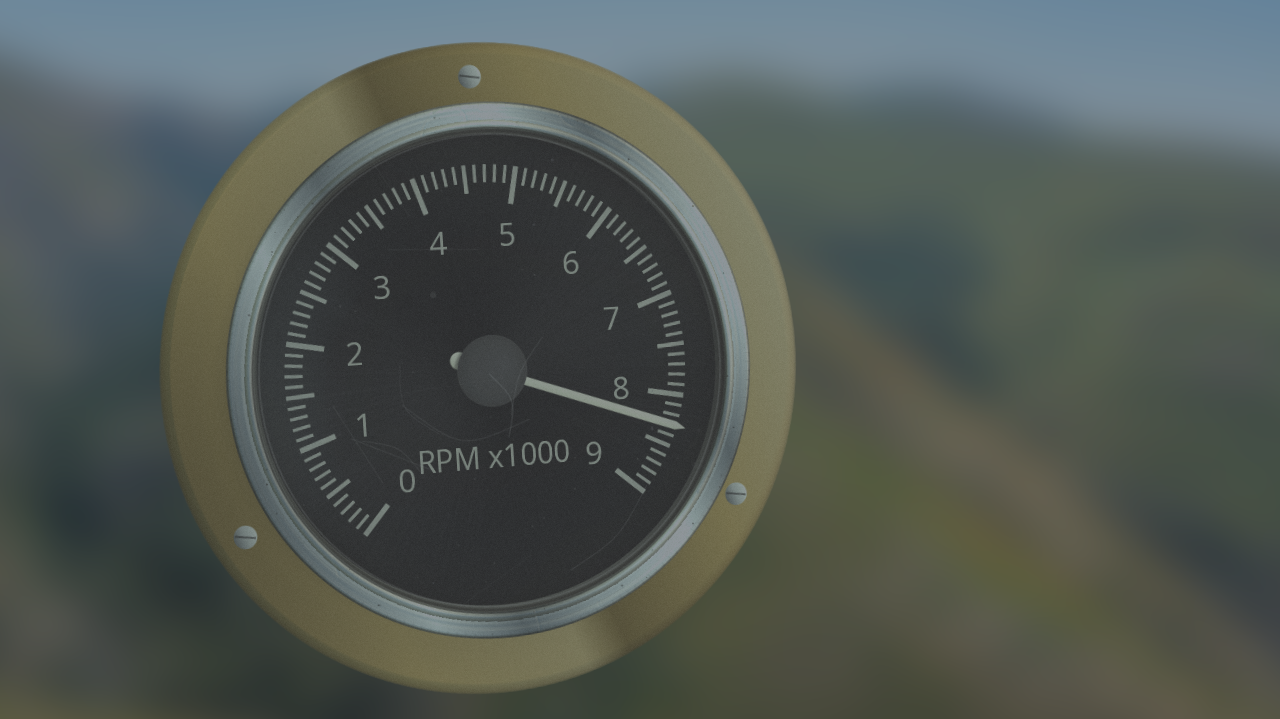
8300 rpm
